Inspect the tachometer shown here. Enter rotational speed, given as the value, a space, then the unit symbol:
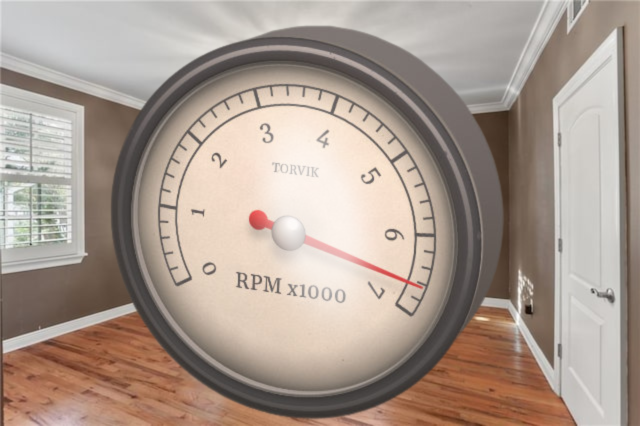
6600 rpm
